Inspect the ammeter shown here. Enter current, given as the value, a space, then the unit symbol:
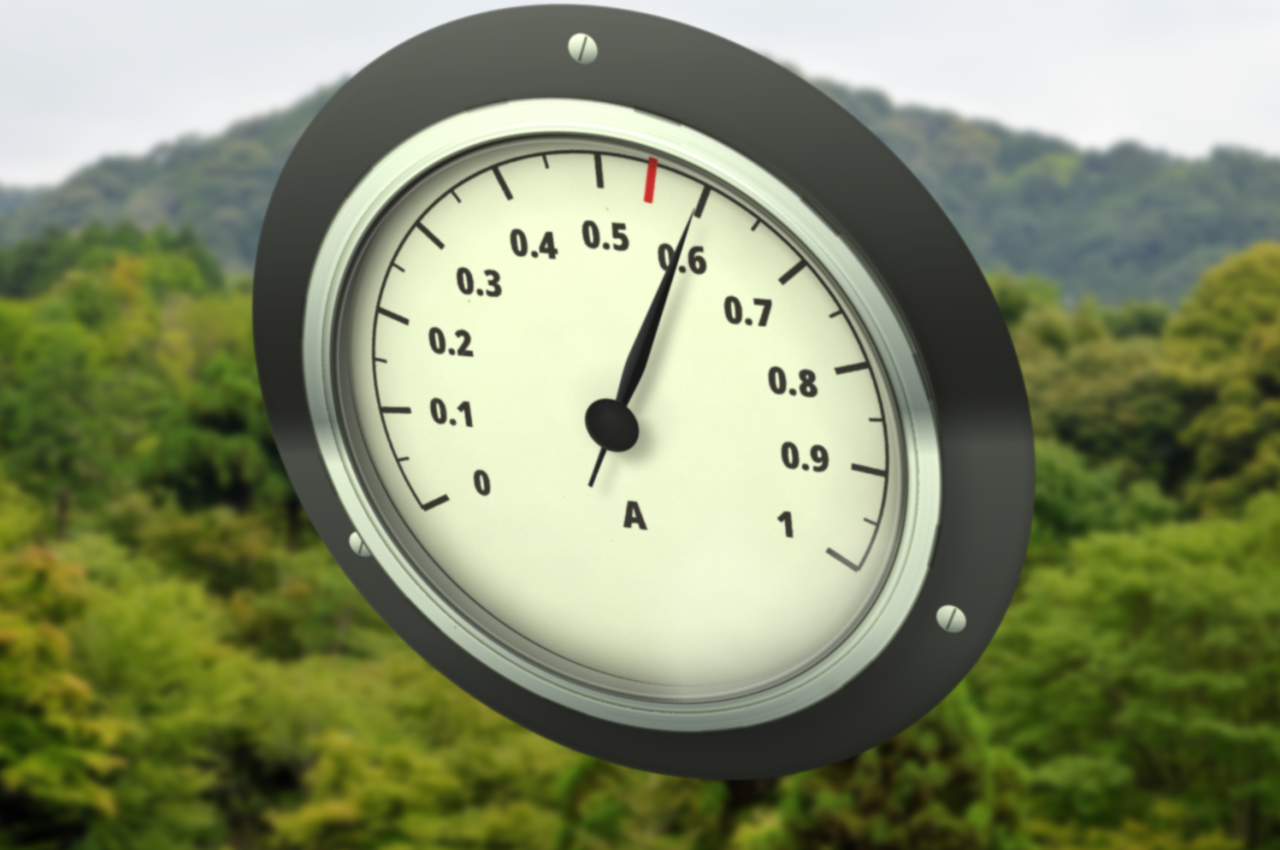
0.6 A
